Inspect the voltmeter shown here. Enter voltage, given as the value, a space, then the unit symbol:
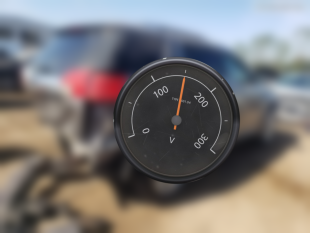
150 V
